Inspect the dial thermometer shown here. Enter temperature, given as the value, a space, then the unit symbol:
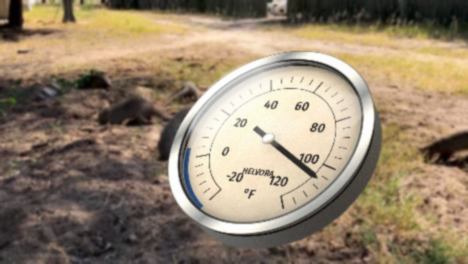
106 °F
